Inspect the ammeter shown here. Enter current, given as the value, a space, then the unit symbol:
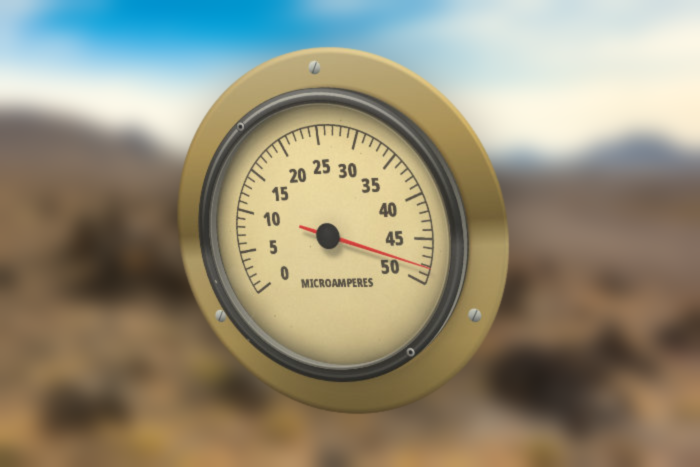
48 µA
